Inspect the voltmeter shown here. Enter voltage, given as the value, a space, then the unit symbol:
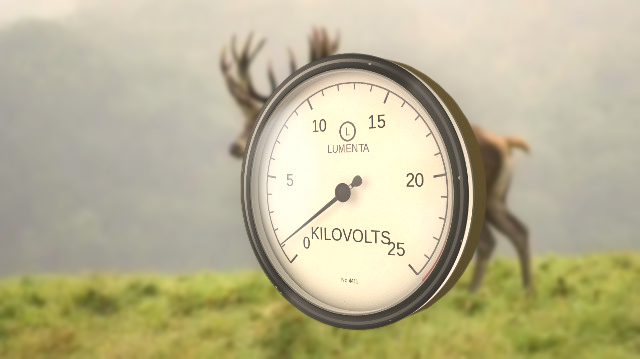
1 kV
